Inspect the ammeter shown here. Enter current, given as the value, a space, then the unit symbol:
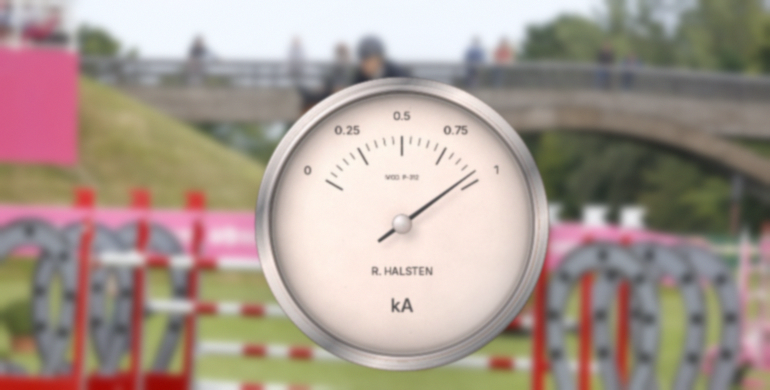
0.95 kA
